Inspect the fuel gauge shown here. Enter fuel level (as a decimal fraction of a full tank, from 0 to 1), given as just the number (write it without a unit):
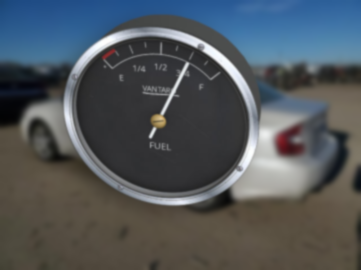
0.75
